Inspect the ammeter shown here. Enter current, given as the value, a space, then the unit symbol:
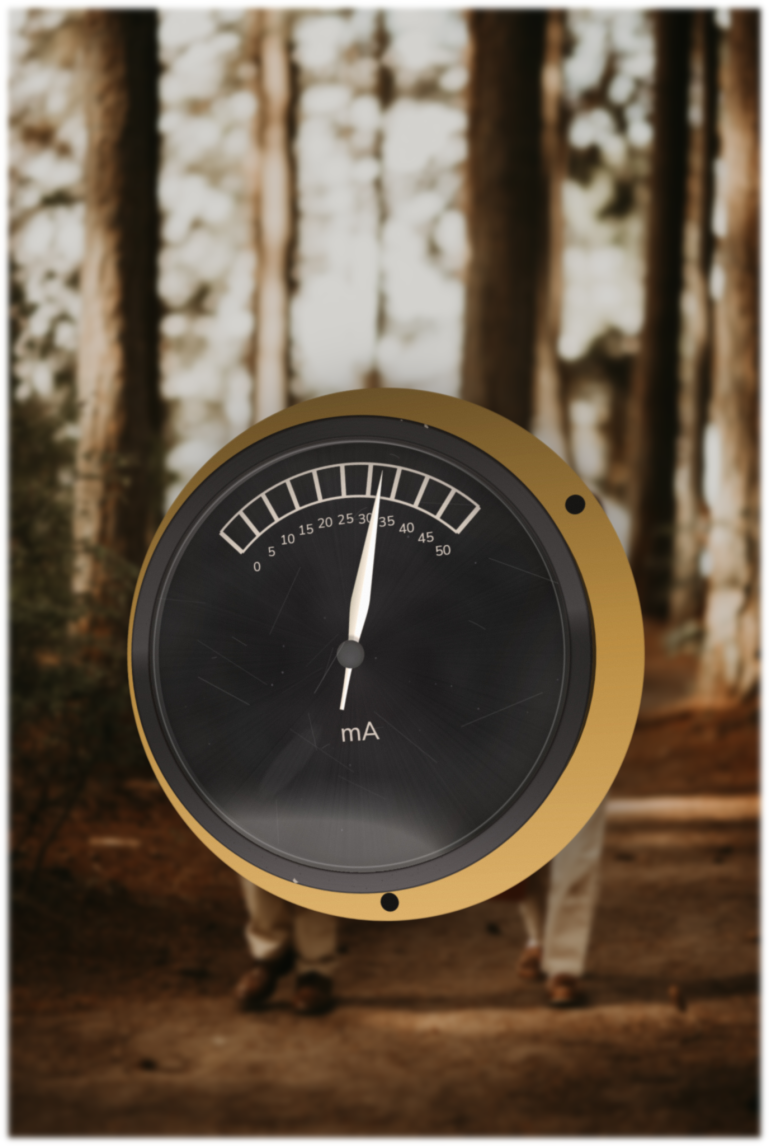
32.5 mA
